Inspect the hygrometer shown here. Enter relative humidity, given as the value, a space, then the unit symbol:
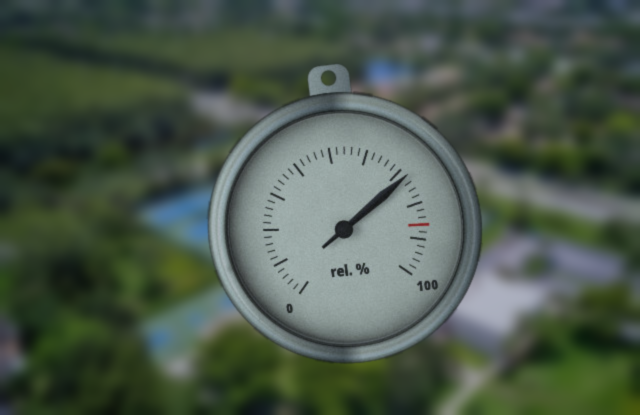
72 %
